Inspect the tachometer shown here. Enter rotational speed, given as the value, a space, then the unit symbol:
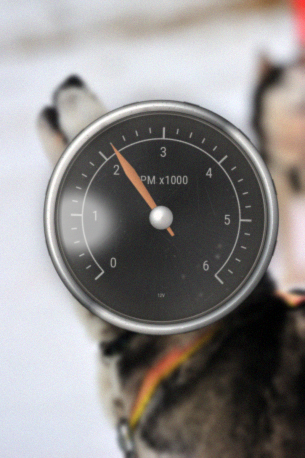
2200 rpm
